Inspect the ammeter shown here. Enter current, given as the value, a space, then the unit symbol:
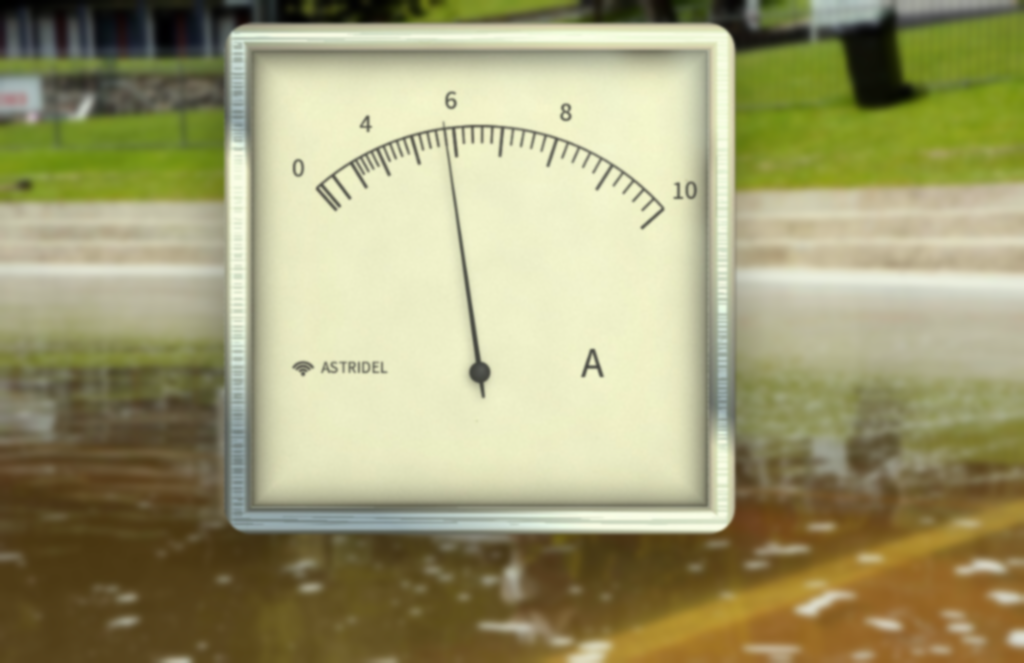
5.8 A
